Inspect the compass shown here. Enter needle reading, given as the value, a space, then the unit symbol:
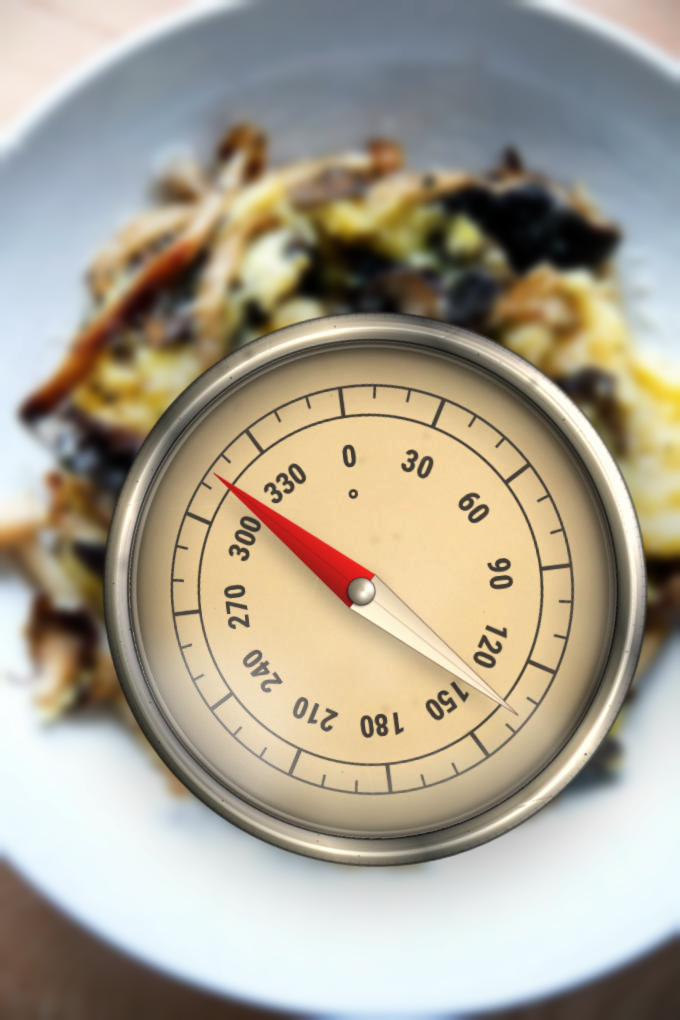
315 °
